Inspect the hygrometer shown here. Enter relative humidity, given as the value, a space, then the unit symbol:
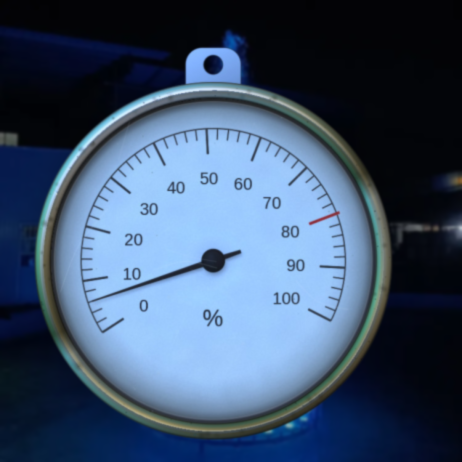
6 %
